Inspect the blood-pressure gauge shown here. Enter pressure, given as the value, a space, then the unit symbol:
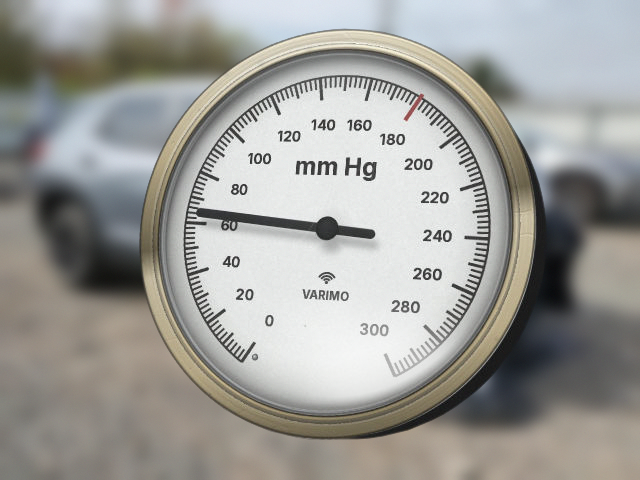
64 mmHg
